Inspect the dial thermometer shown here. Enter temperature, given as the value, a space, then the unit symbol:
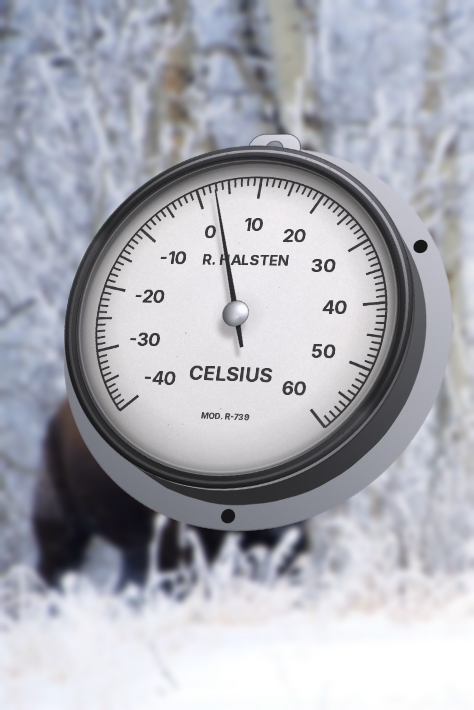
3 °C
